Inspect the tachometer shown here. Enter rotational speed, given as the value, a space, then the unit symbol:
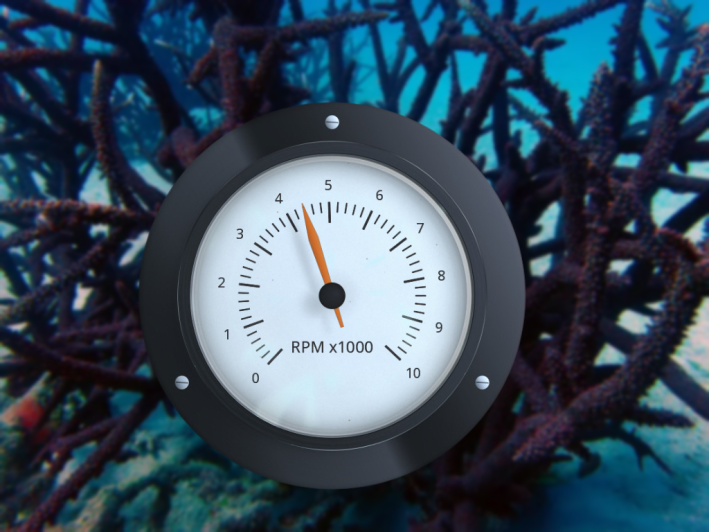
4400 rpm
